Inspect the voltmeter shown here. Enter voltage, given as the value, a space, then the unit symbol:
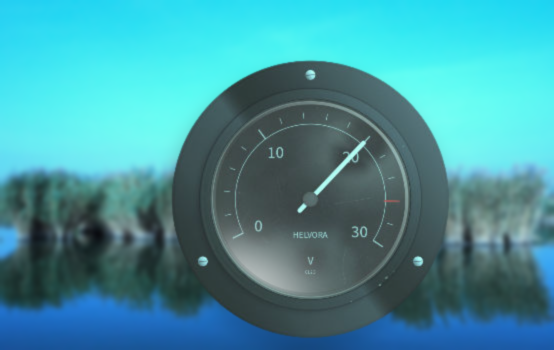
20 V
